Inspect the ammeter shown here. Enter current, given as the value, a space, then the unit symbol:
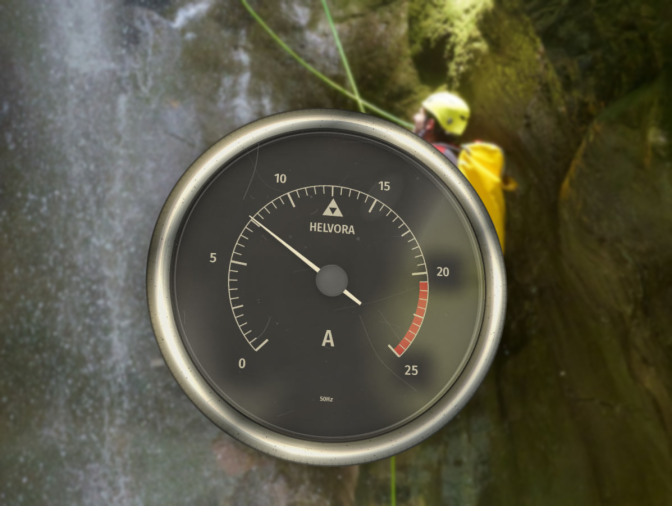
7.5 A
